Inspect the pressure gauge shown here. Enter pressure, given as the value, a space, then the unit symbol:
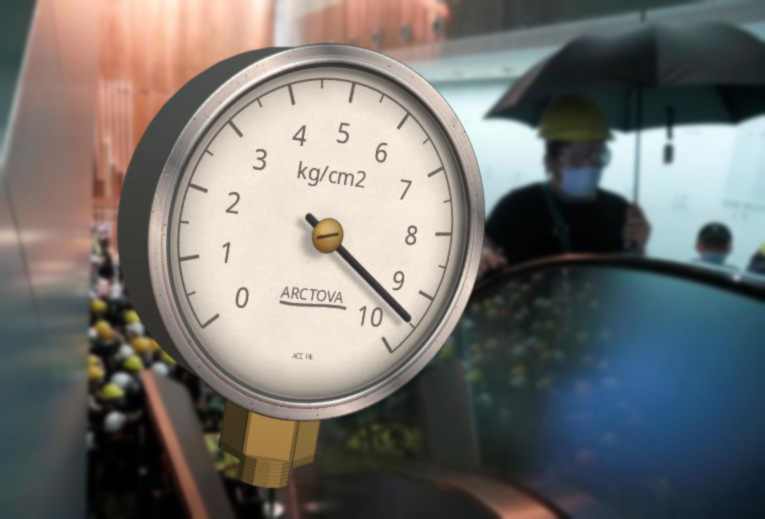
9.5 kg/cm²
